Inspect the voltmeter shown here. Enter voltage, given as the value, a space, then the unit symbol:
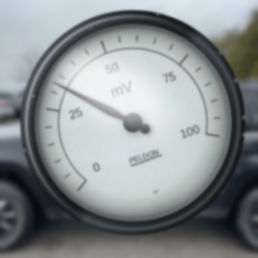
32.5 mV
